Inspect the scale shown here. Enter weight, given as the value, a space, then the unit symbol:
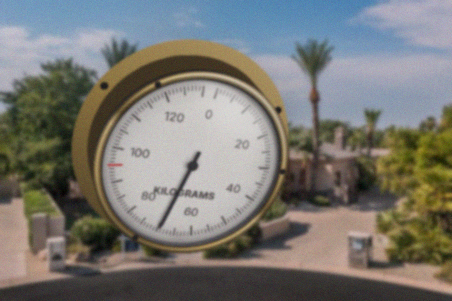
70 kg
